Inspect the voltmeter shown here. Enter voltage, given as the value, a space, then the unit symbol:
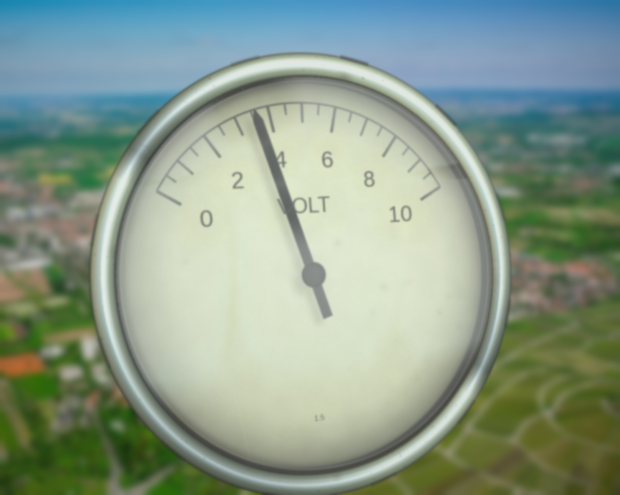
3.5 V
